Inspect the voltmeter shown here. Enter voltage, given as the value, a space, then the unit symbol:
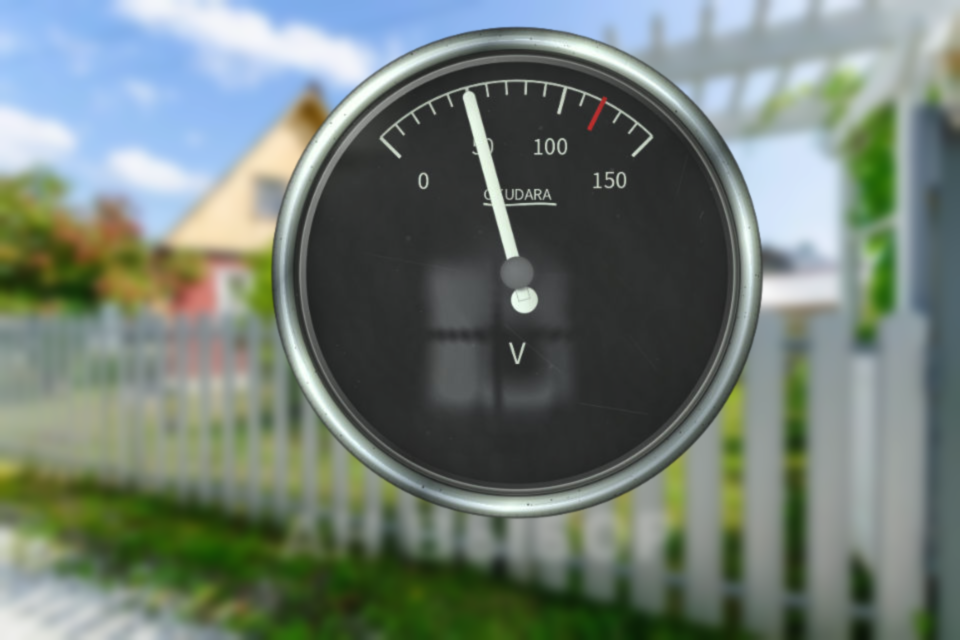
50 V
